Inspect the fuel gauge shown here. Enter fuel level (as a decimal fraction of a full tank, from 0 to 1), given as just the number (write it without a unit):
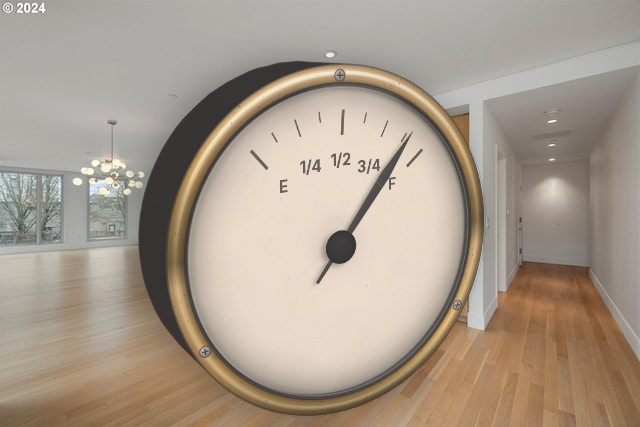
0.875
